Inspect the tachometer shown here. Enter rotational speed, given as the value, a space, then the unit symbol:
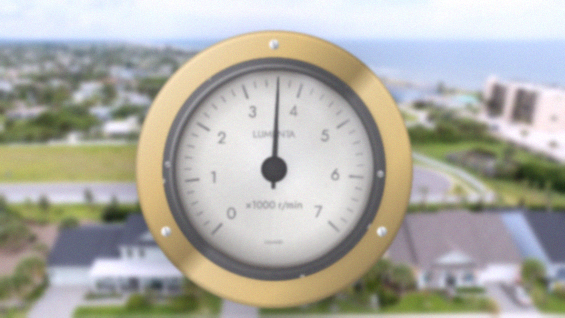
3600 rpm
